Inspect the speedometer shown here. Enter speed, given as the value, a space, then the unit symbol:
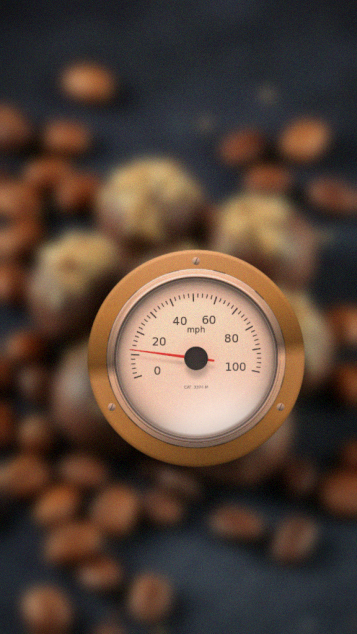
12 mph
